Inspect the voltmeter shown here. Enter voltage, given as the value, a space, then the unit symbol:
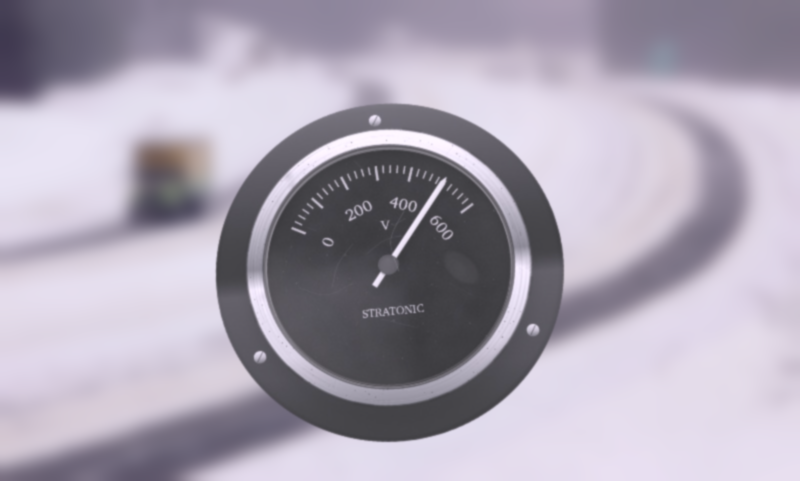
500 V
